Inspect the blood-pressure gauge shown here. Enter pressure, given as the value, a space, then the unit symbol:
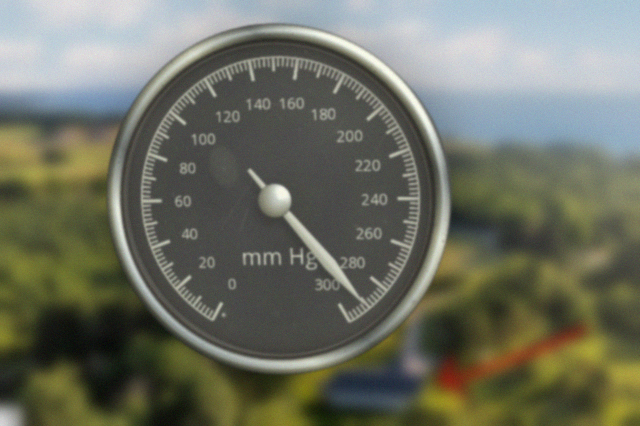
290 mmHg
